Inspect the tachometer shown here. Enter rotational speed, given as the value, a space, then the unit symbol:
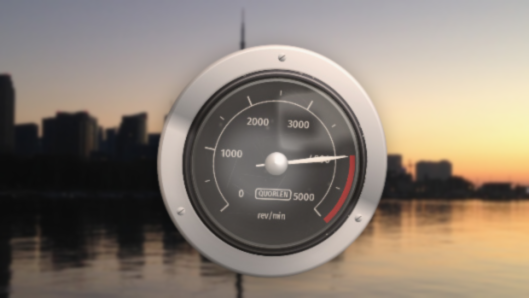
4000 rpm
